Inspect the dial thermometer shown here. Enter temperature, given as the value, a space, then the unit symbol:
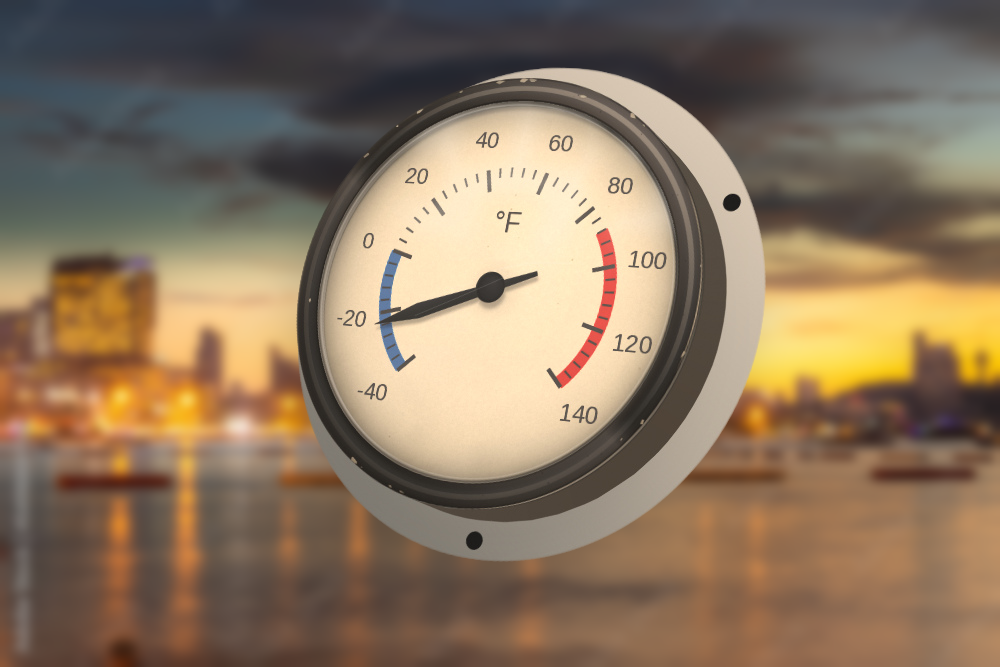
-24 °F
